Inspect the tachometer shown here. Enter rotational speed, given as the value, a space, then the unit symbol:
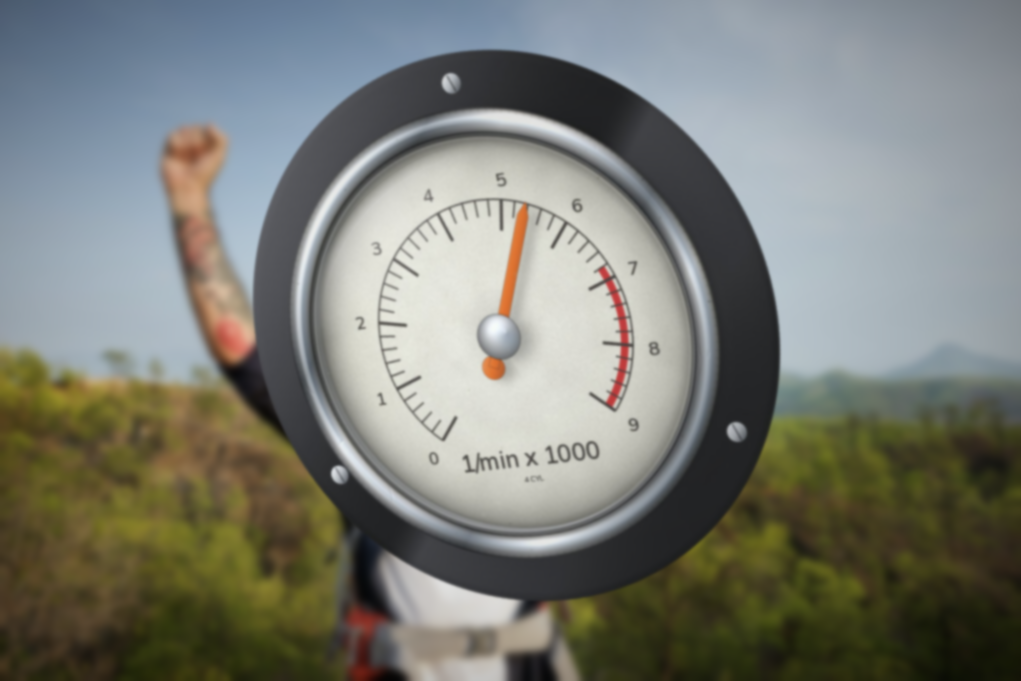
5400 rpm
